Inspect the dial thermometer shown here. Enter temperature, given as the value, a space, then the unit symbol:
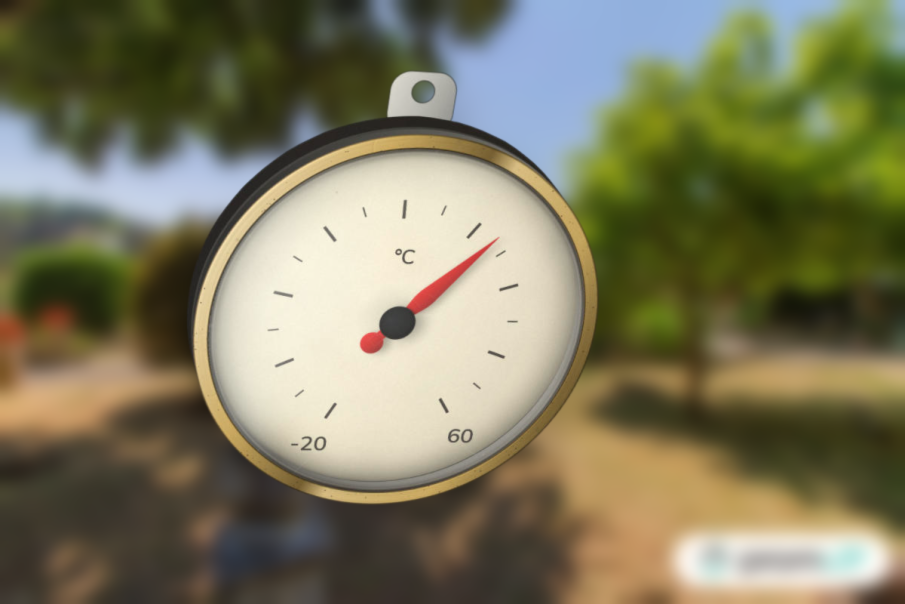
32.5 °C
